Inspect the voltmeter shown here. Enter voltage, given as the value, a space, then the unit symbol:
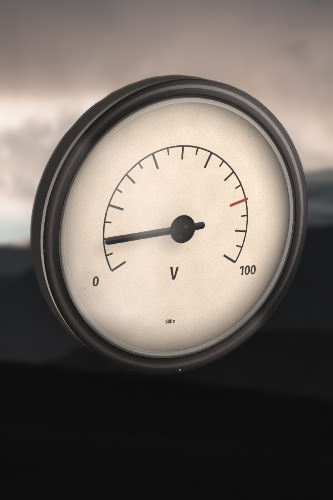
10 V
